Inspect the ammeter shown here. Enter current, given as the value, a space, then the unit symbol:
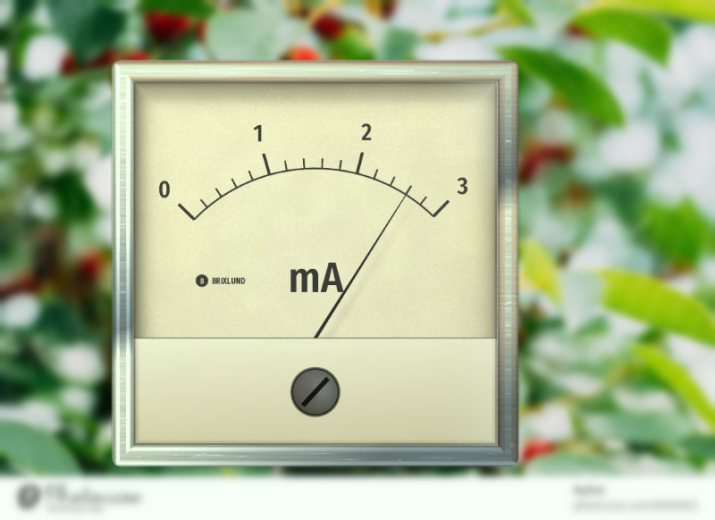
2.6 mA
